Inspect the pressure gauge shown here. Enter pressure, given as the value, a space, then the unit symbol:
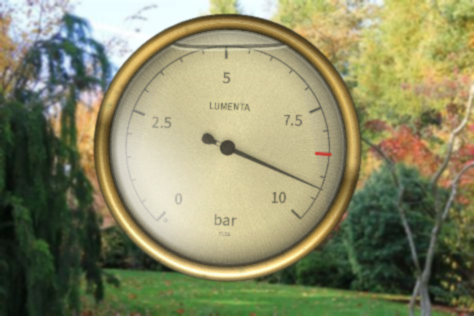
9.25 bar
